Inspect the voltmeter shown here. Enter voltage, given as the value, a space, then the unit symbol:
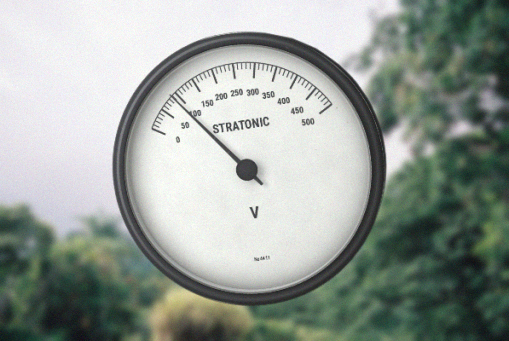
90 V
